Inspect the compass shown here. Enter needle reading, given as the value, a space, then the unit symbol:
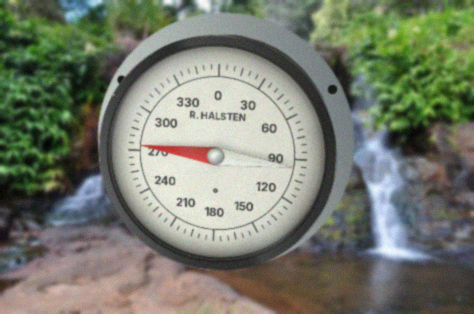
275 °
